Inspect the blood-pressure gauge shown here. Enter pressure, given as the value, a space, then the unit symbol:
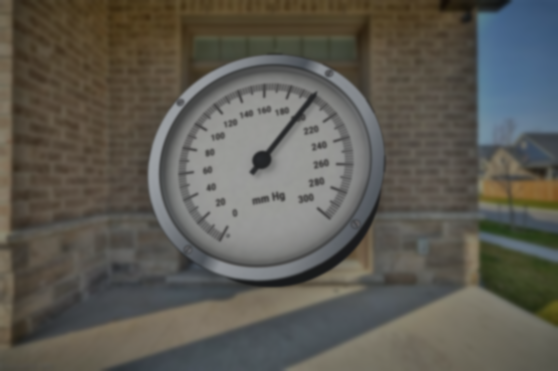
200 mmHg
